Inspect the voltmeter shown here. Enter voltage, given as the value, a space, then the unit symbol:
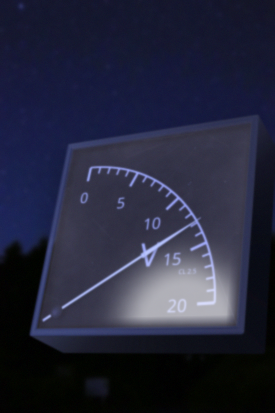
13 V
